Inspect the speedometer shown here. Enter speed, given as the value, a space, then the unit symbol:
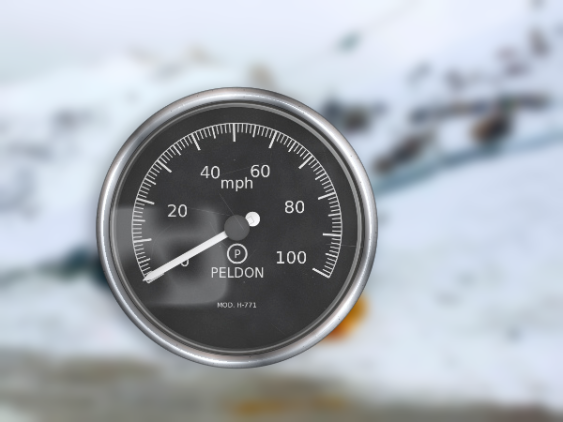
1 mph
